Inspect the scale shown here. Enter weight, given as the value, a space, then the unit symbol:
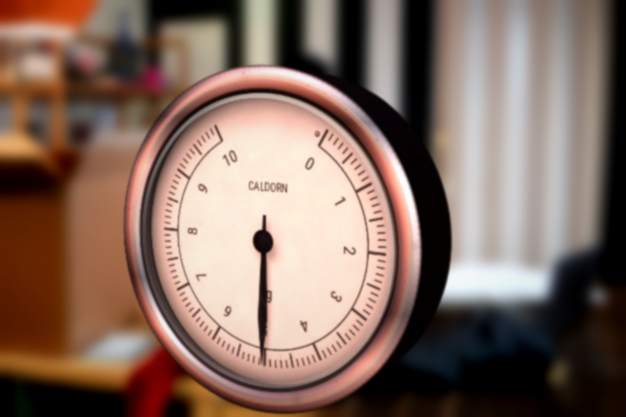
5 kg
